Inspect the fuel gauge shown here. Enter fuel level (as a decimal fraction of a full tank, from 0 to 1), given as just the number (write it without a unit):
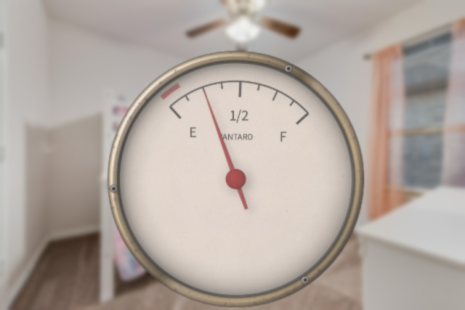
0.25
